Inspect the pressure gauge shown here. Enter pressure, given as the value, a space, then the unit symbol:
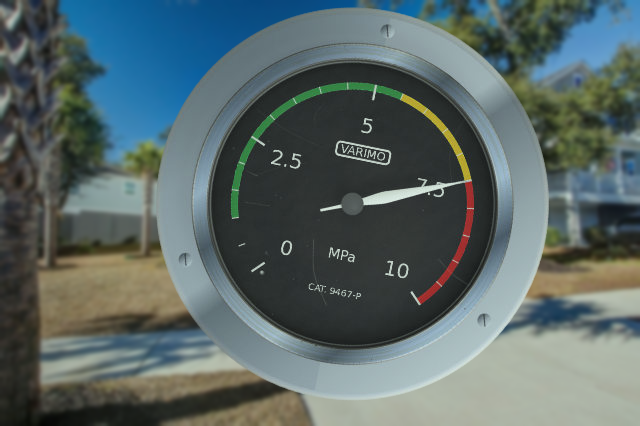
7.5 MPa
